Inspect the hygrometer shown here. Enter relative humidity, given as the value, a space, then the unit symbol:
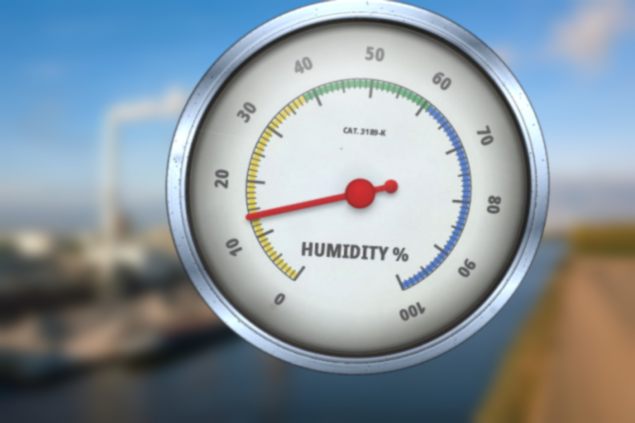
14 %
